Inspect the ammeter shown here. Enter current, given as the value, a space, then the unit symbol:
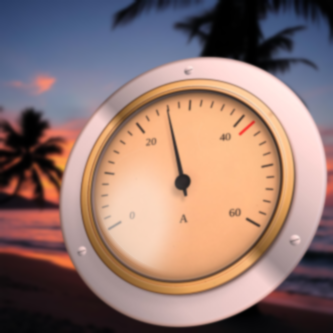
26 A
